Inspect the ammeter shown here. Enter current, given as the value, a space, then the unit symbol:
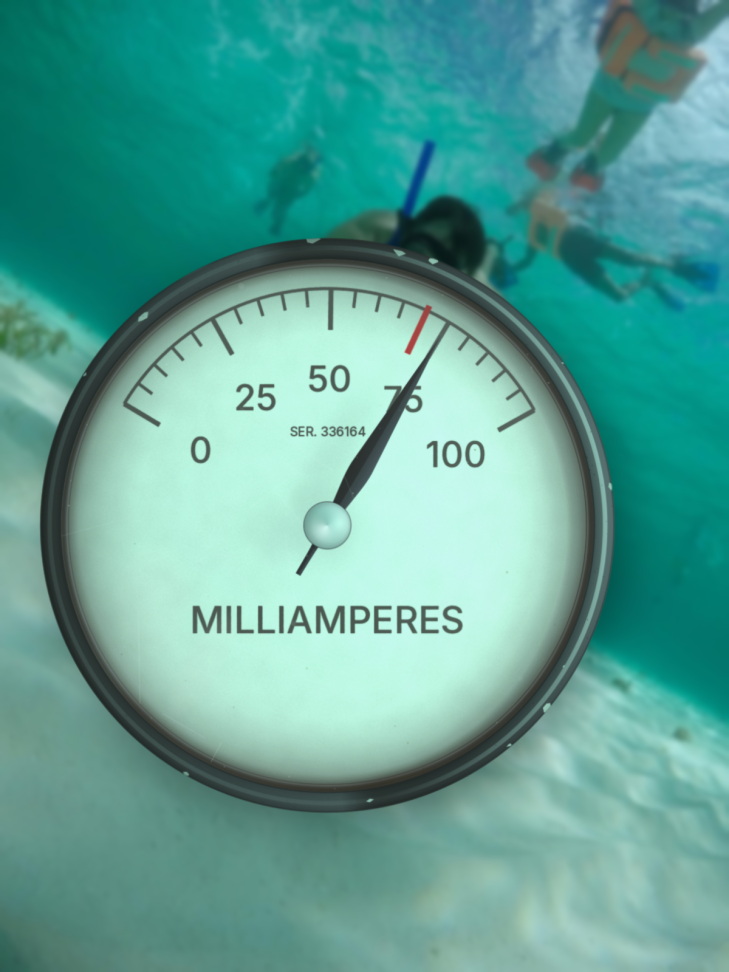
75 mA
